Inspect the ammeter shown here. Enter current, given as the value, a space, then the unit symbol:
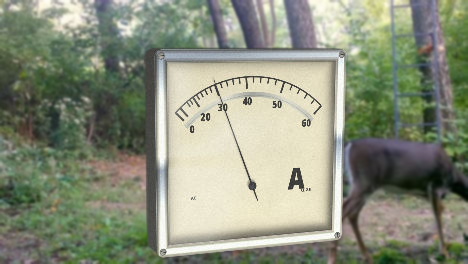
30 A
